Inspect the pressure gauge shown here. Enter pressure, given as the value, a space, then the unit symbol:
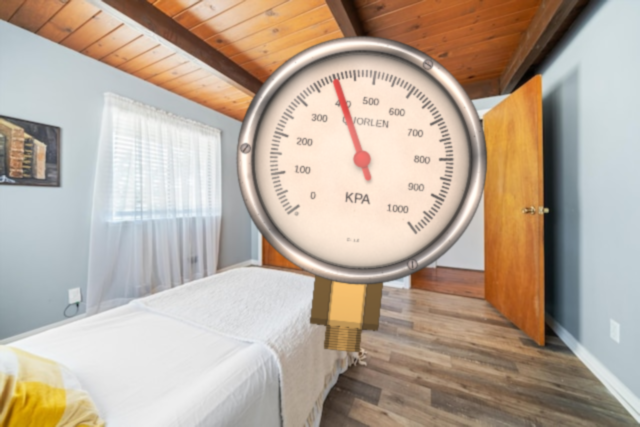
400 kPa
